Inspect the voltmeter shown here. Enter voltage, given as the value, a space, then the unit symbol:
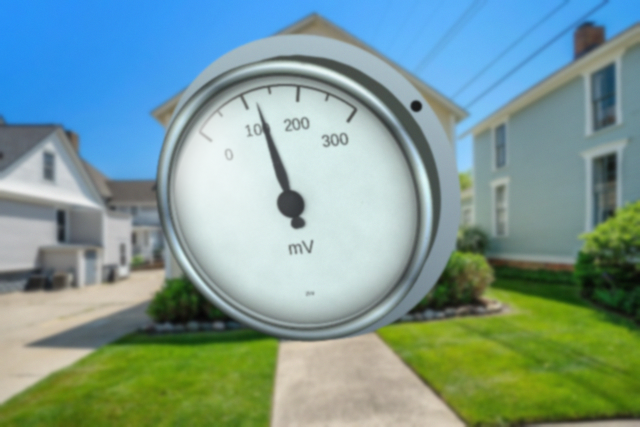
125 mV
